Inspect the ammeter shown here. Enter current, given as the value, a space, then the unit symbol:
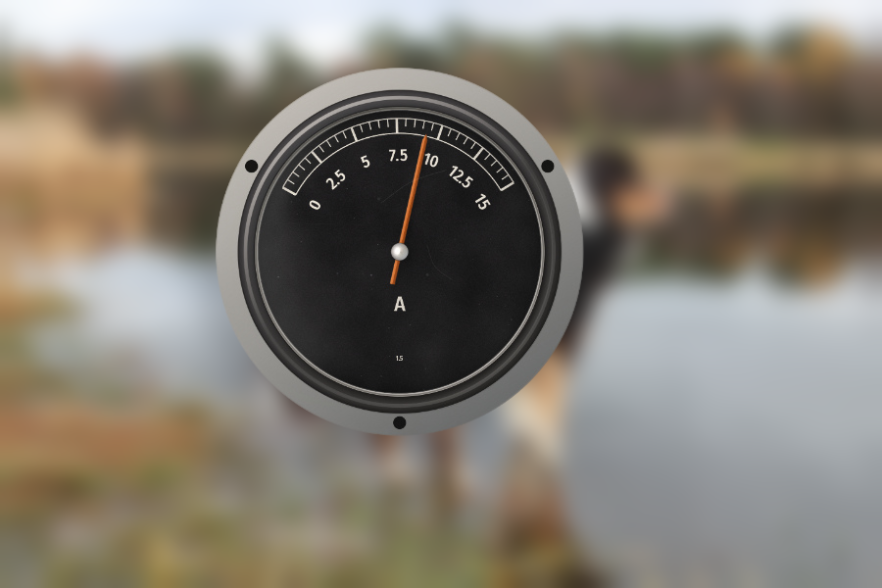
9.25 A
